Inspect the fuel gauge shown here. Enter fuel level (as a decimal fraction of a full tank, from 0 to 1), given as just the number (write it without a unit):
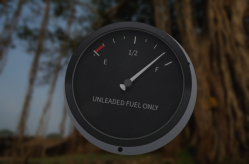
0.875
